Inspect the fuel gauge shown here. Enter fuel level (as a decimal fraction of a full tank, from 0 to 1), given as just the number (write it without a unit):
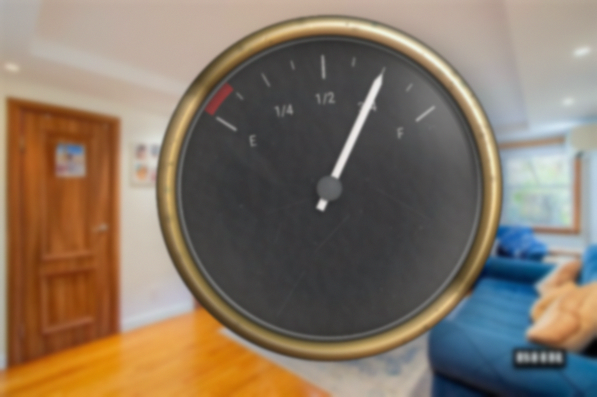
0.75
